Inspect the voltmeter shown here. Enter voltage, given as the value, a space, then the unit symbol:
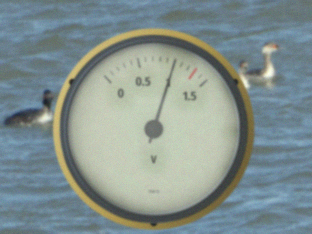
1 V
